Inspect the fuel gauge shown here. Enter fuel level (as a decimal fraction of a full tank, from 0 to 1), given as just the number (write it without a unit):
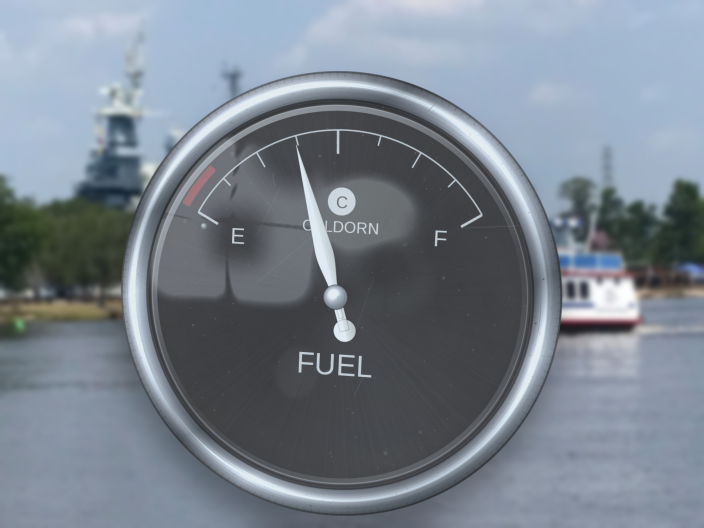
0.375
